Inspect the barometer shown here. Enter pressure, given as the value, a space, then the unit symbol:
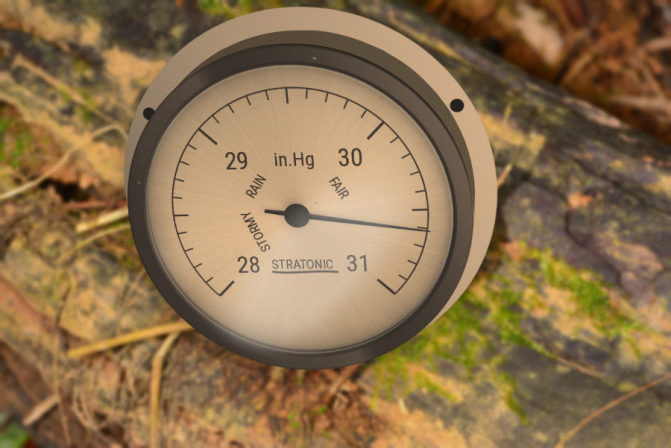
30.6 inHg
